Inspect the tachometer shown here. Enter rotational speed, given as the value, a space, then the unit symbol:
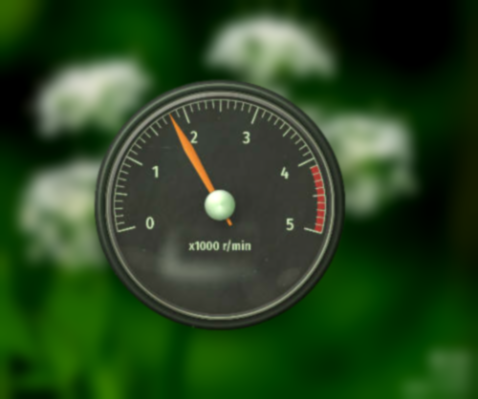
1800 rpm
